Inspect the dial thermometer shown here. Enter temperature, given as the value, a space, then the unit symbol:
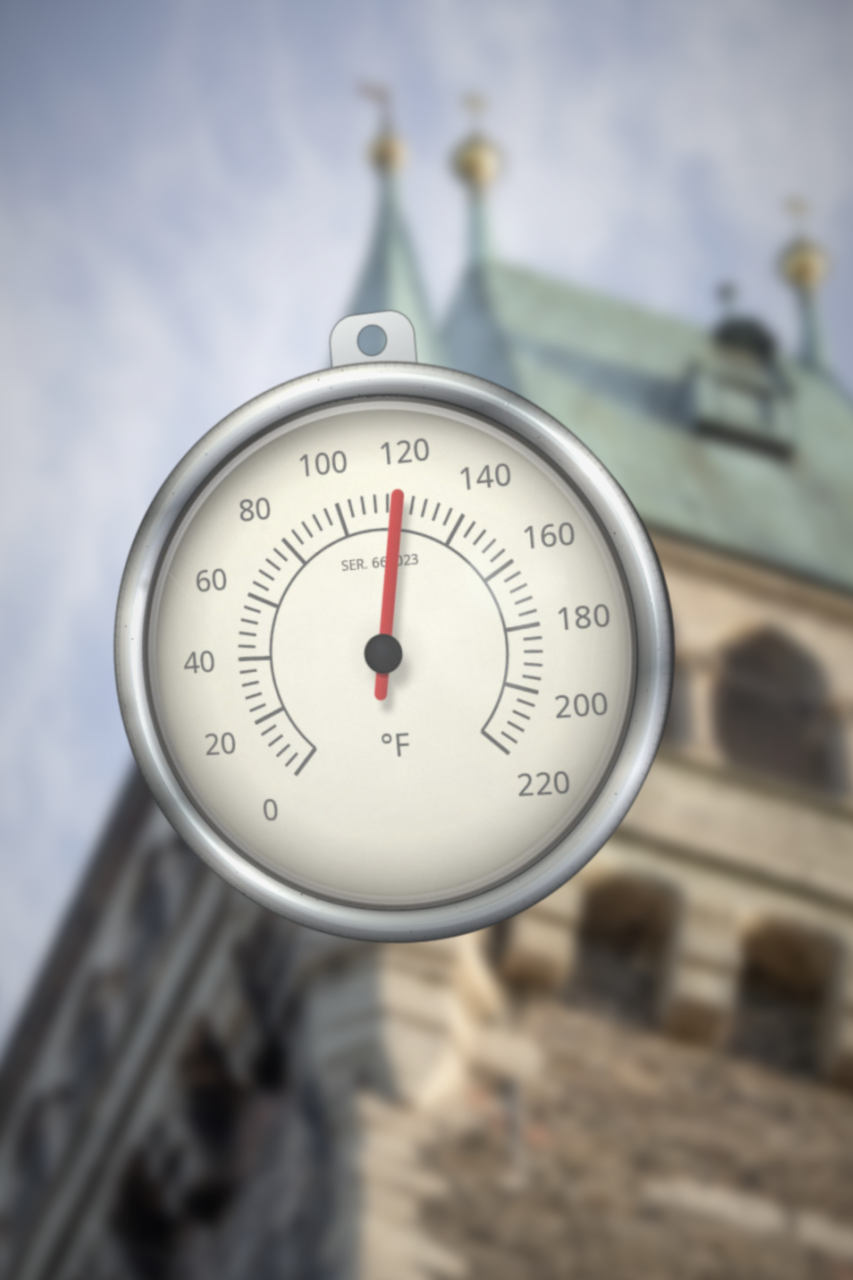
120 °F
